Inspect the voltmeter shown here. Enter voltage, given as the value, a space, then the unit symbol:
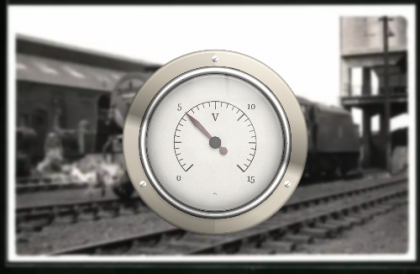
5 V
